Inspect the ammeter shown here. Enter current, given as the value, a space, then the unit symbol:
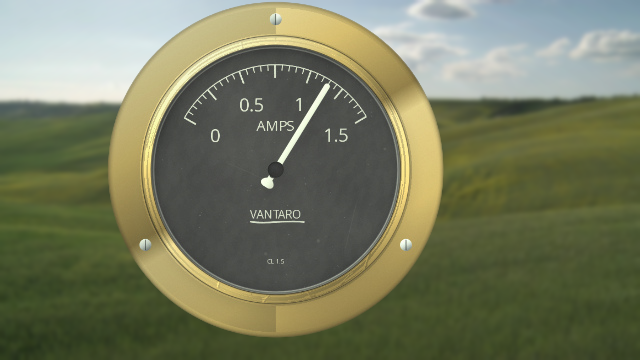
1.15 A
